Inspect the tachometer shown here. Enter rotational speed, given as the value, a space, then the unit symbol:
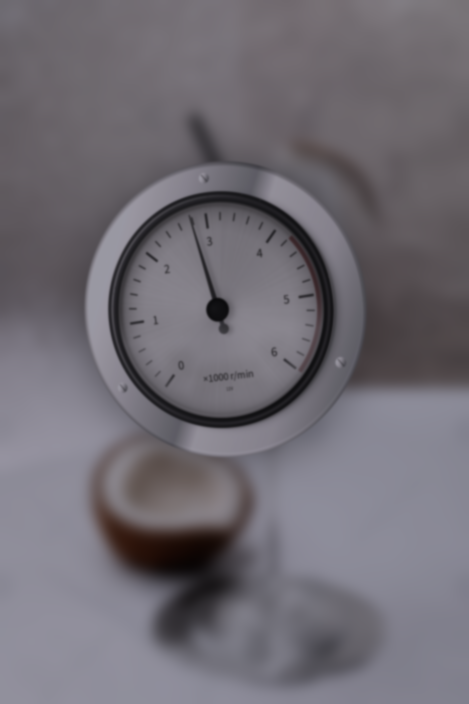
2800 rpm
